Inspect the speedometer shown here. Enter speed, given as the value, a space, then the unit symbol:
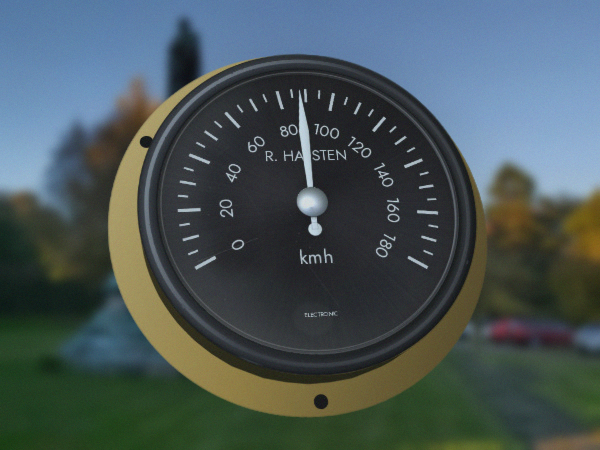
87.5 km/h
